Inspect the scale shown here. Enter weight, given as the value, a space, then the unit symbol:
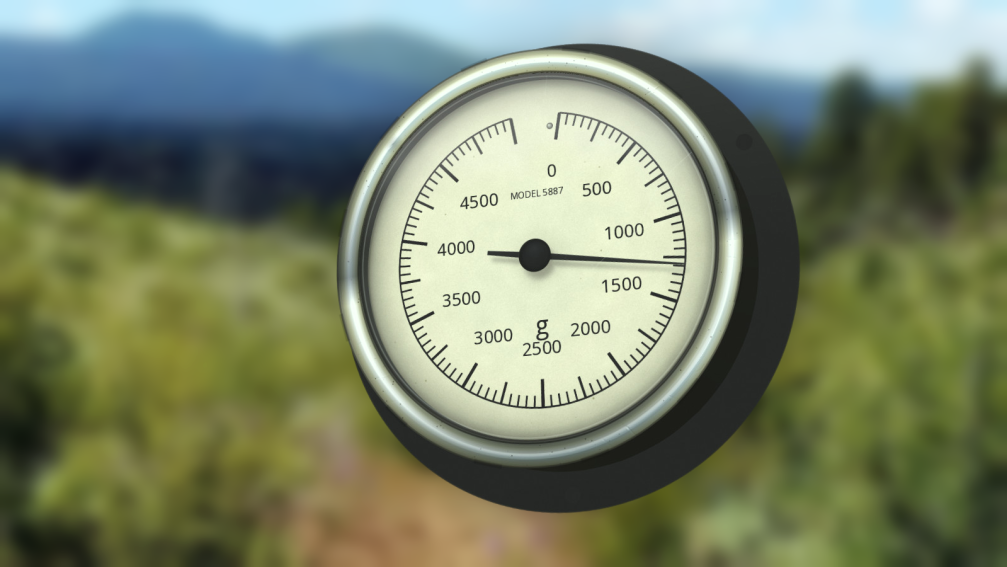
1300 g
